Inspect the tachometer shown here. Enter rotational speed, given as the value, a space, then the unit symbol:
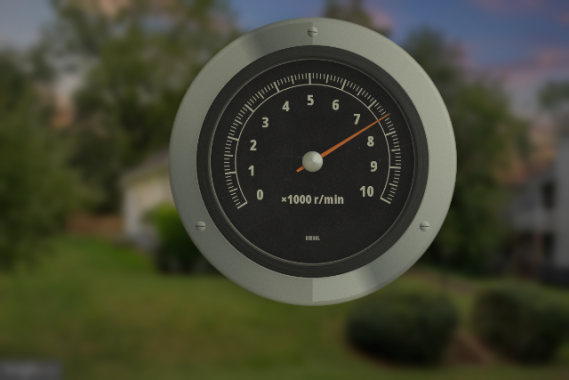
7500 rpm
